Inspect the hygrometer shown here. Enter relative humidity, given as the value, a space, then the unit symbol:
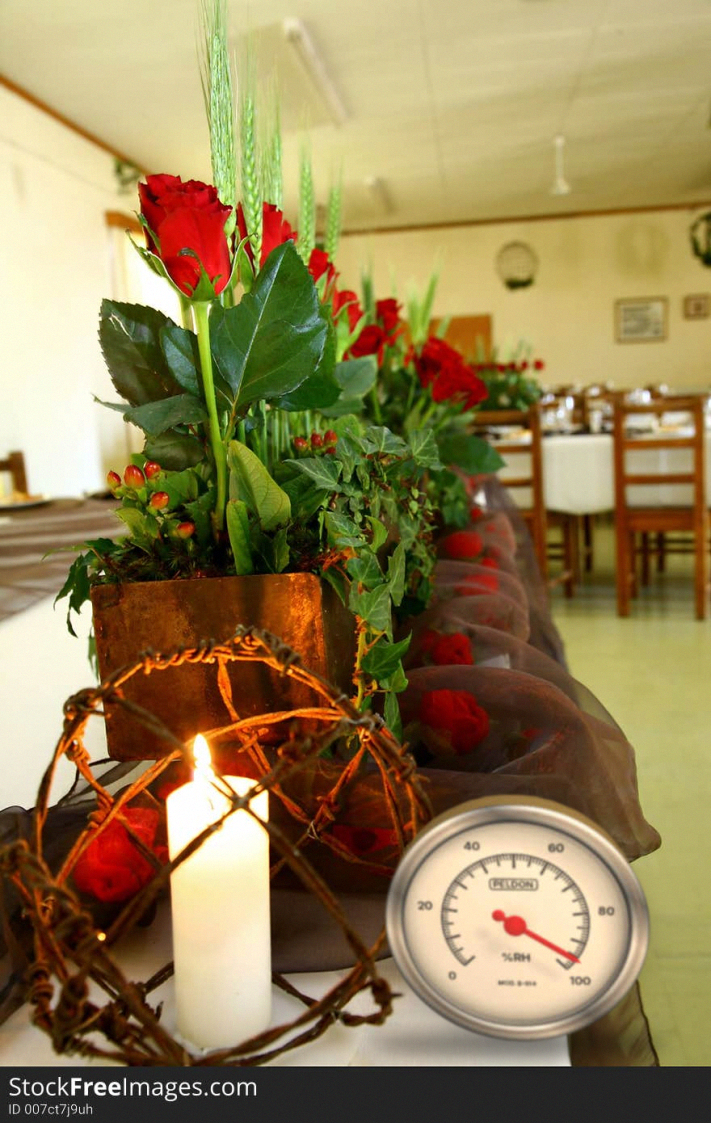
95 %
